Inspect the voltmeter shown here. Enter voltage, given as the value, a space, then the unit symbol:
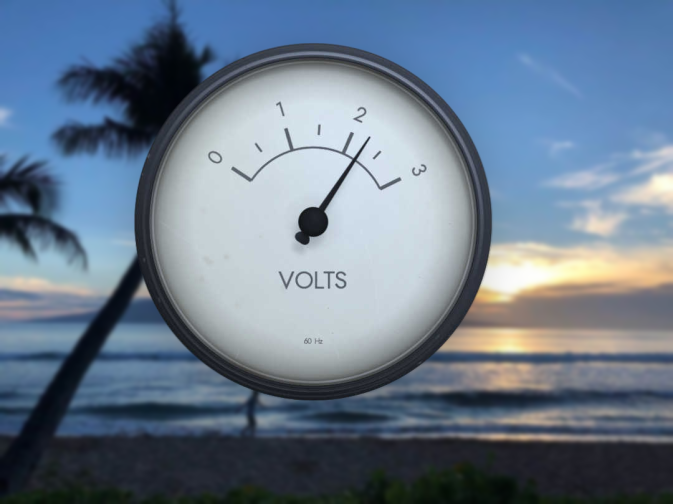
2.25 V
